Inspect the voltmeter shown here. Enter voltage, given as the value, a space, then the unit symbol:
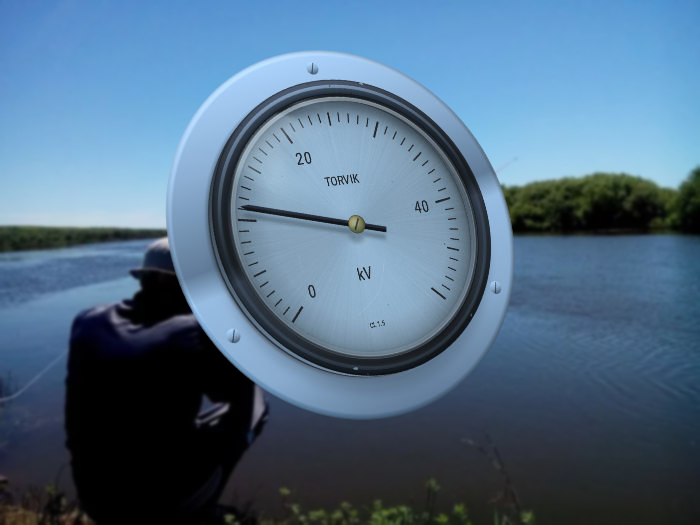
11 kV
